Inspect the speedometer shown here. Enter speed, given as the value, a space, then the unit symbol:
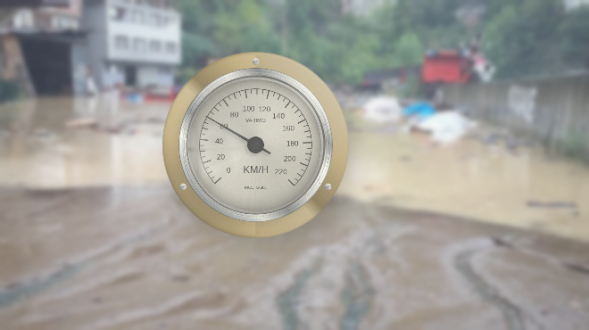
60 km/h
